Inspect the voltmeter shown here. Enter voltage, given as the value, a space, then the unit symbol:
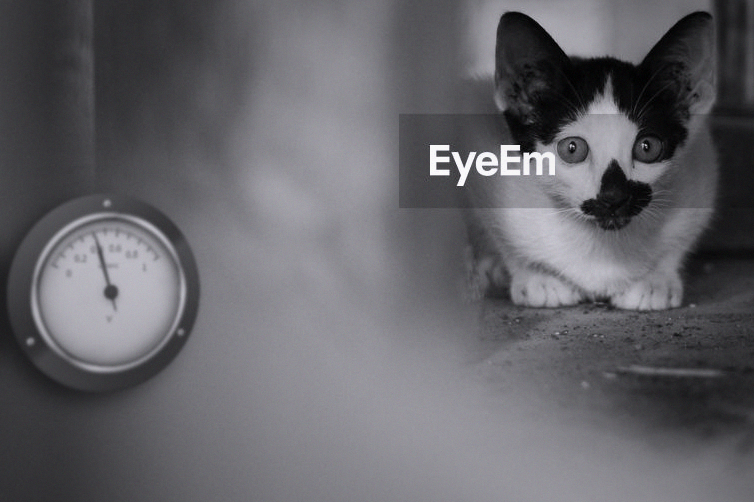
0.4 V
